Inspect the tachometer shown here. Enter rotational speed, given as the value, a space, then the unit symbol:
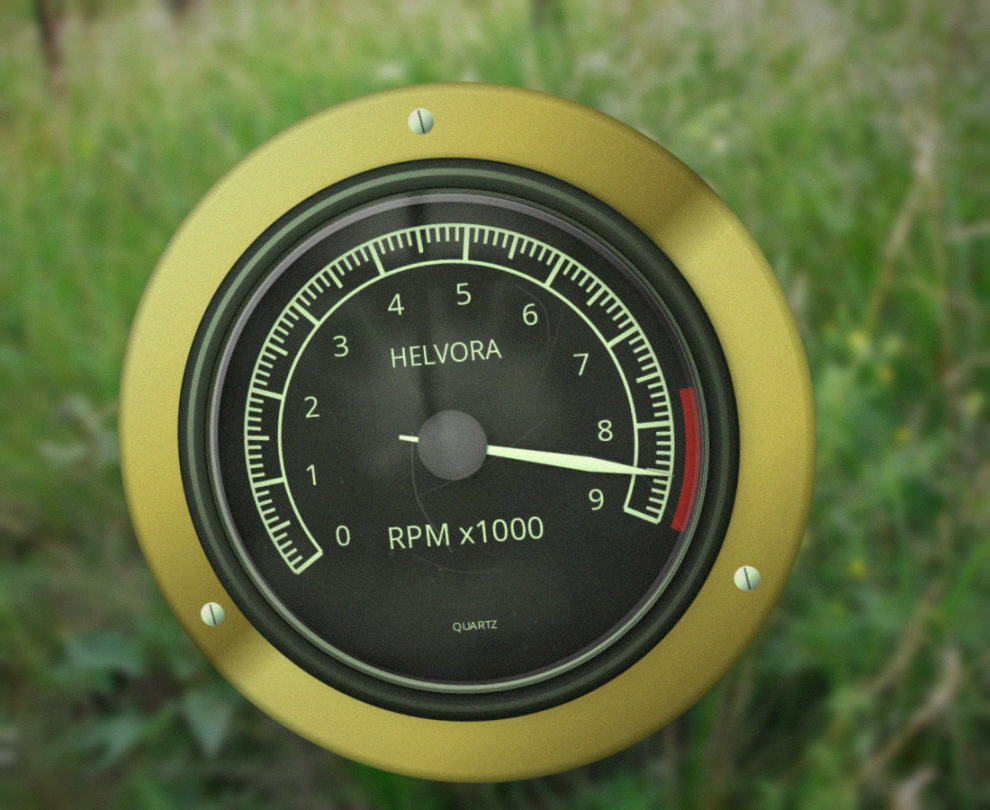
8500 rpm
